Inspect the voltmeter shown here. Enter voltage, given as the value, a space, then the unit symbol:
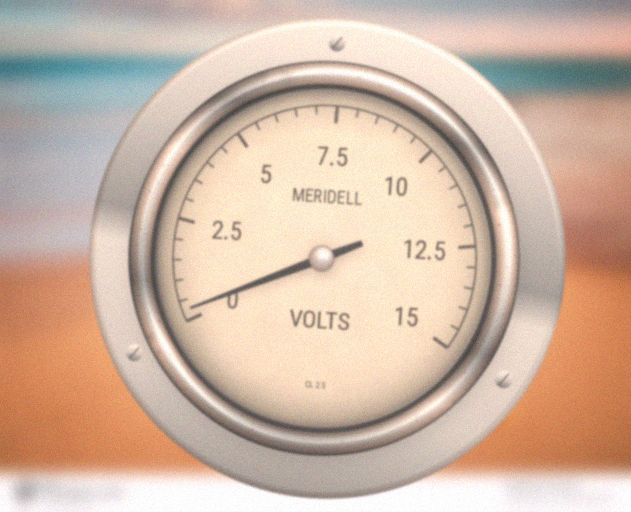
0.25 V
